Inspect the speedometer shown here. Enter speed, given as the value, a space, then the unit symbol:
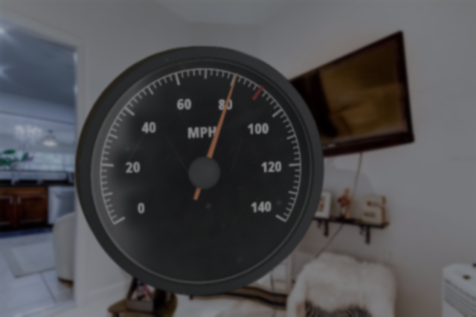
80 mph
